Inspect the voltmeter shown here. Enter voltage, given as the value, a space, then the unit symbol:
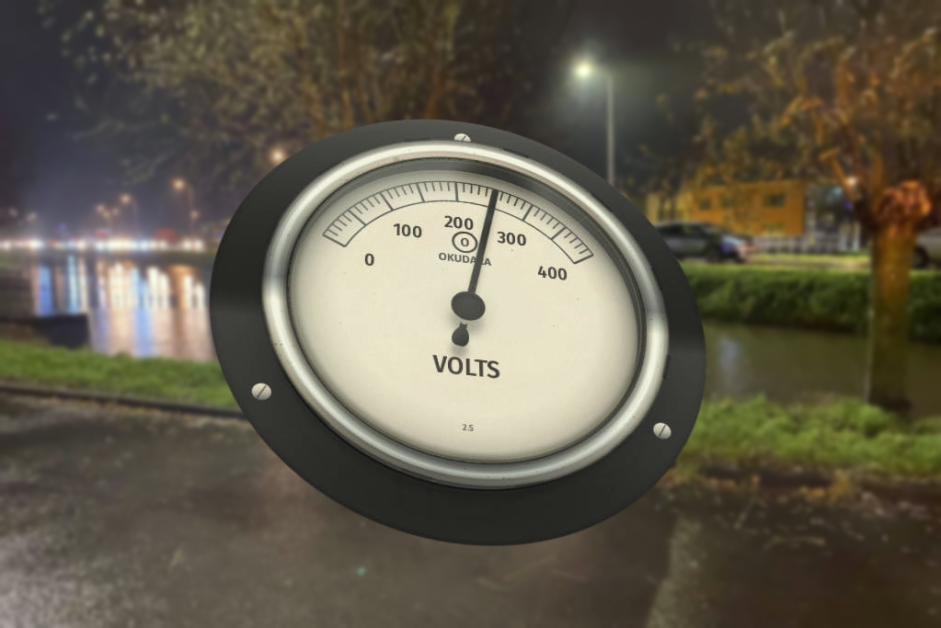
250 V
